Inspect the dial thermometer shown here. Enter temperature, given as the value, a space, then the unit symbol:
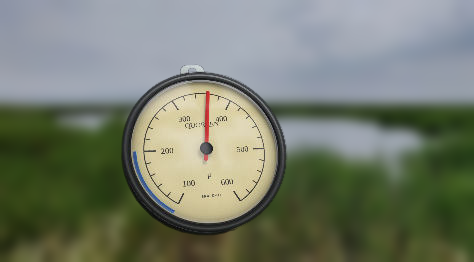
360 °F
